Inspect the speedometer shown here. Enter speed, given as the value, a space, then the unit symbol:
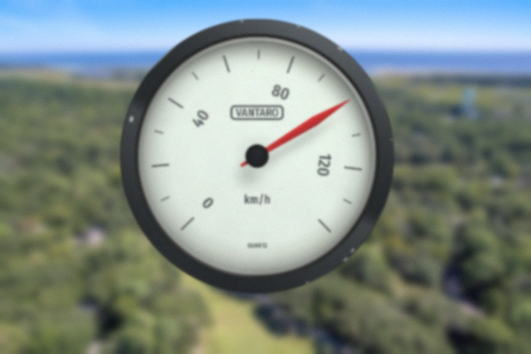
100 km/h
